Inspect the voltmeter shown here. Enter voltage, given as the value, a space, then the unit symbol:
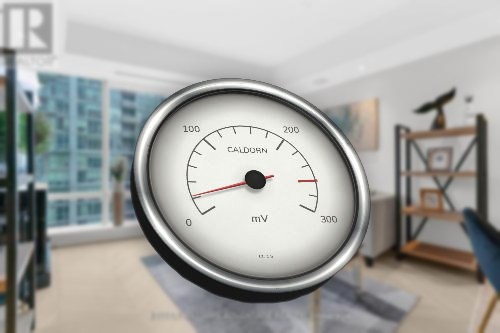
20 mV
